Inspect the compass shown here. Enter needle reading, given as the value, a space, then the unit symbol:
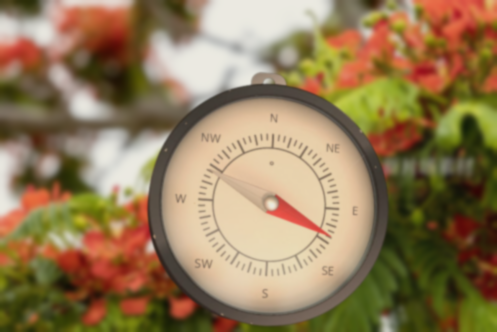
115 °
